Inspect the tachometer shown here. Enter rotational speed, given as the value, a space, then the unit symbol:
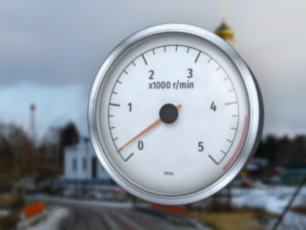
200 rpm
